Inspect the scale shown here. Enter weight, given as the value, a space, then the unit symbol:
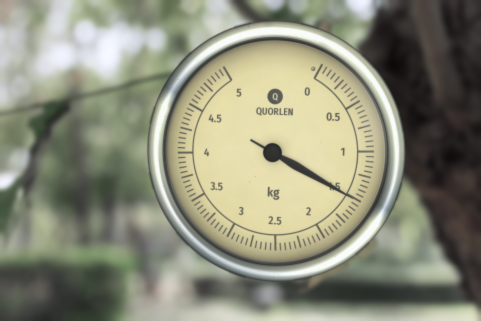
1.5 kg
